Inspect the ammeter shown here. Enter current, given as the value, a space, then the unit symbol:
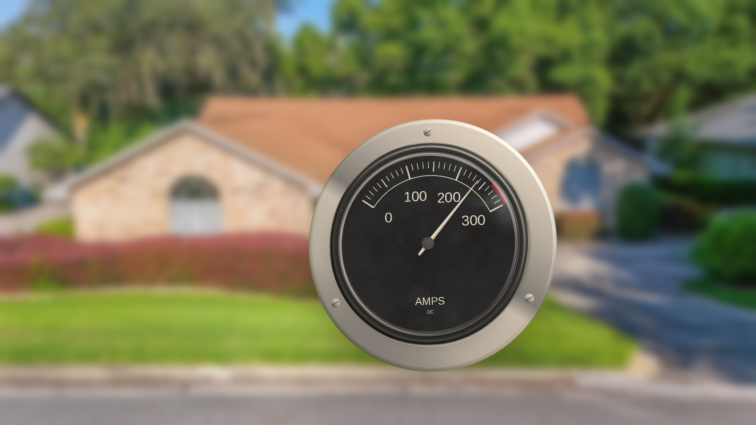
240 A
